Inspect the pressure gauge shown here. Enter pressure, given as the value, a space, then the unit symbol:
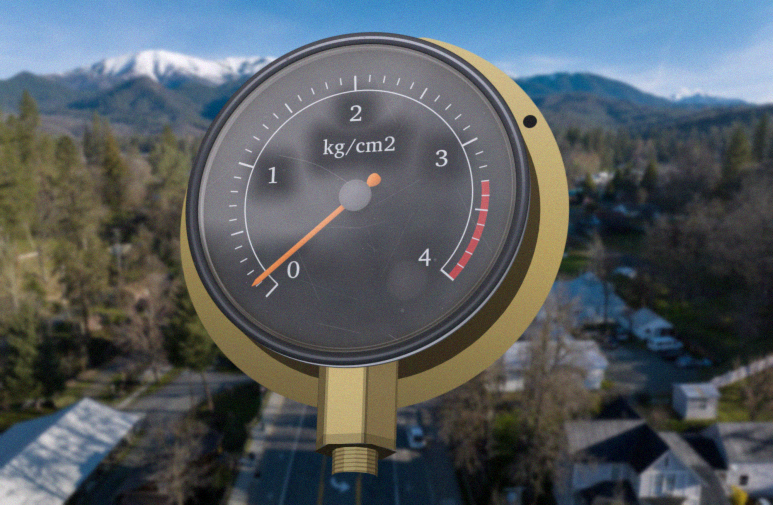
0.1 kg/cm²
